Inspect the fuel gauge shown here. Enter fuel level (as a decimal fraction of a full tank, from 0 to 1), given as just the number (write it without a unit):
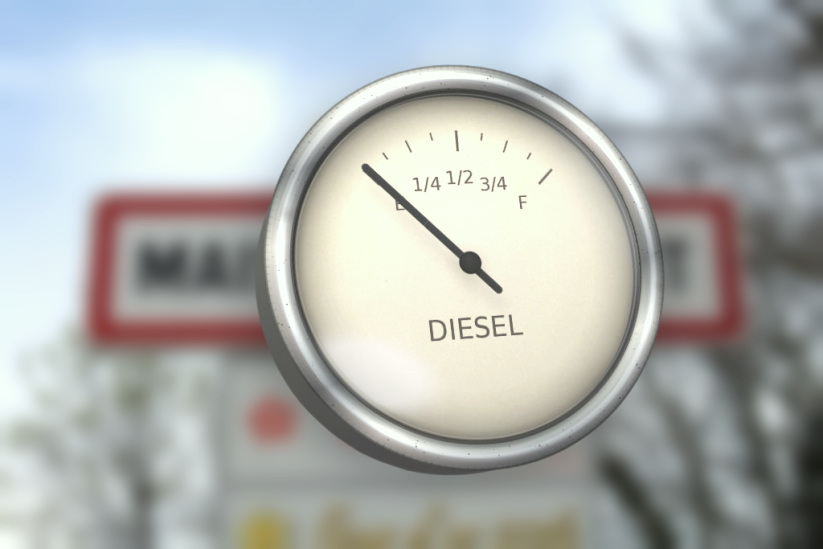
0
